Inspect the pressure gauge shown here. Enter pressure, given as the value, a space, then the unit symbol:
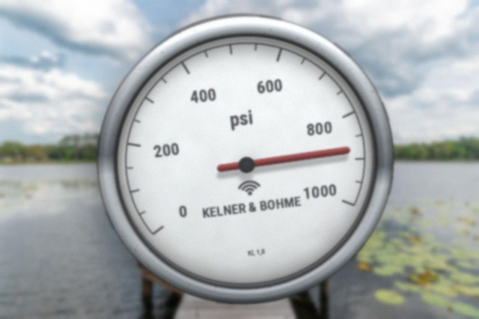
875 psi
